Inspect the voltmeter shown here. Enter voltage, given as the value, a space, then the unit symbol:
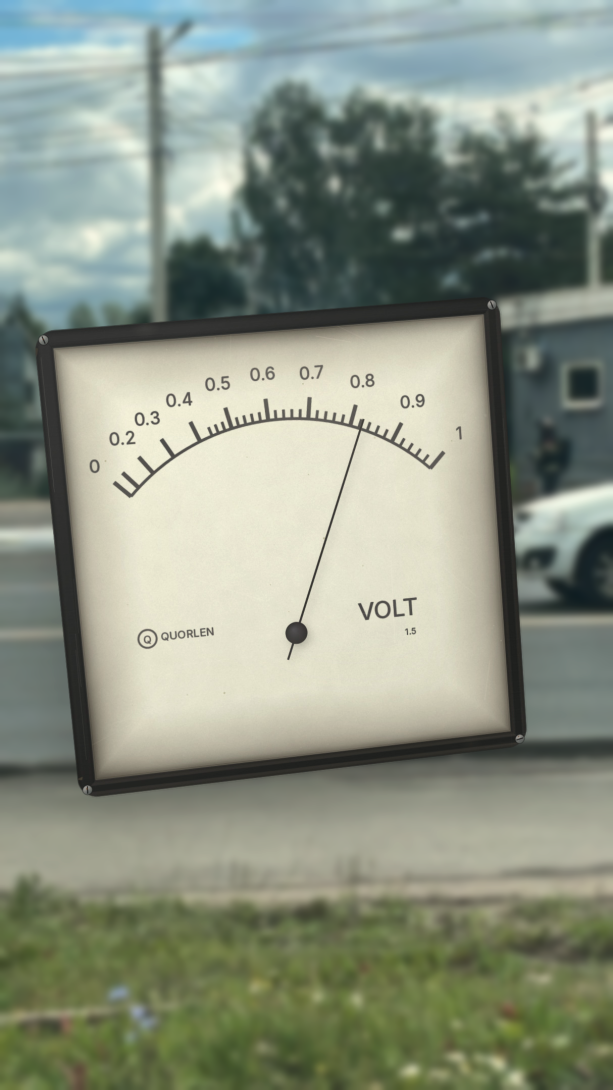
0.82 V
